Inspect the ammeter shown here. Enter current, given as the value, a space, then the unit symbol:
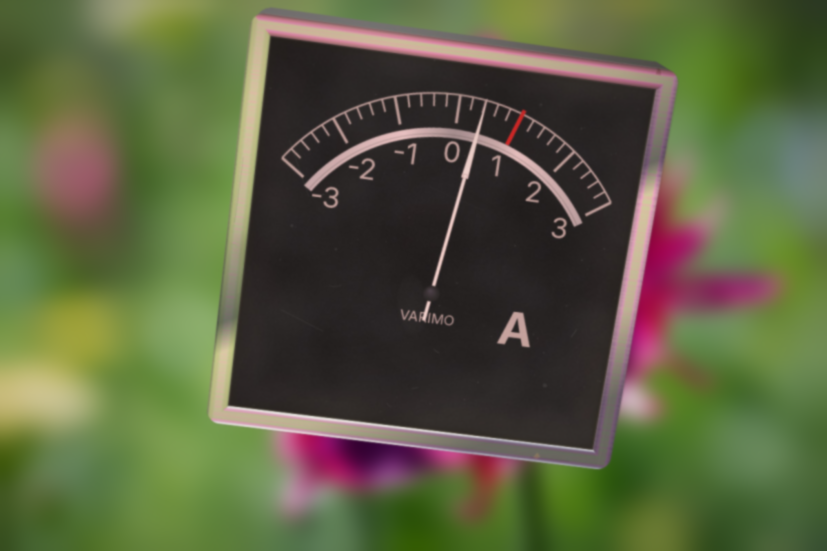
0.4 A
